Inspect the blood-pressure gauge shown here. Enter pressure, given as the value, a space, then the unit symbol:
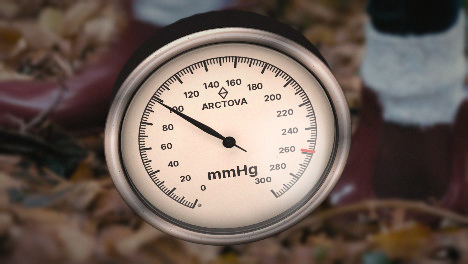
100 mmHg
